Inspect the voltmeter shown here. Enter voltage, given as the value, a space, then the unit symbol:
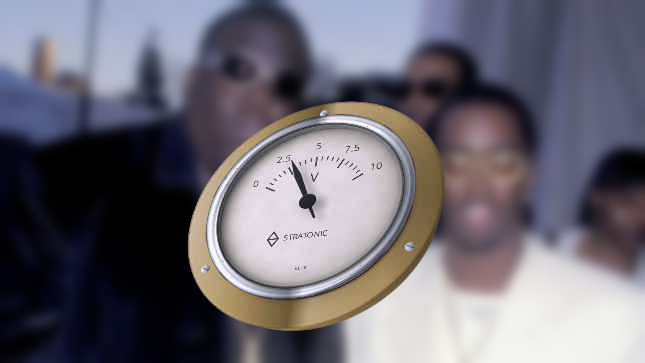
3 V
